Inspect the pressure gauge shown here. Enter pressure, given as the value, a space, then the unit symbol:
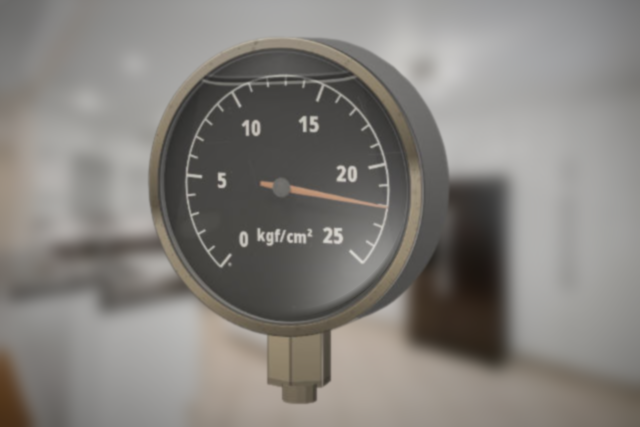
22 kg/cm²
